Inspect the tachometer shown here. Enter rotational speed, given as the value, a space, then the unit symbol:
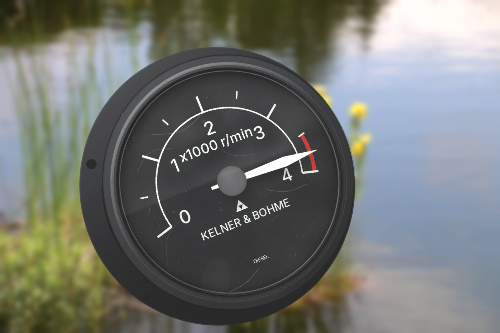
3750 rpm
